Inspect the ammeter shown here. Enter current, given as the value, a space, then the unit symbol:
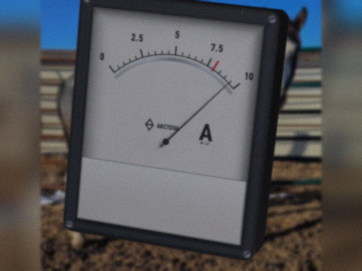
9.5 A
